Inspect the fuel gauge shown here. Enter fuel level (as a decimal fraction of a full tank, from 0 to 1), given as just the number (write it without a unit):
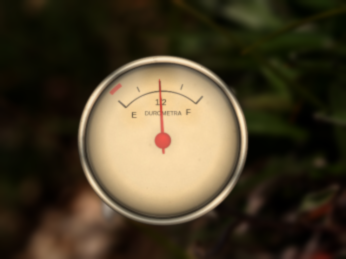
0.5
